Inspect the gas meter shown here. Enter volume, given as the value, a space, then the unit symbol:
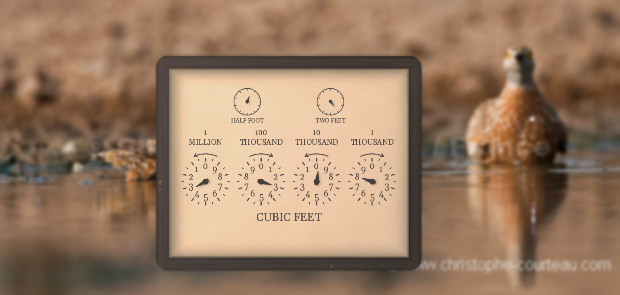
329800 ft³
